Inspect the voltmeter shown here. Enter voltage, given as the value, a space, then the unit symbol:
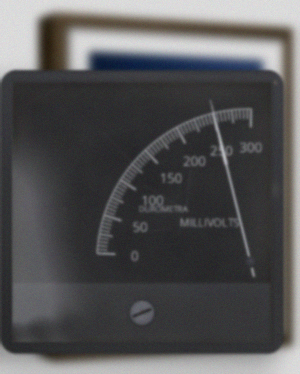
250 mV
